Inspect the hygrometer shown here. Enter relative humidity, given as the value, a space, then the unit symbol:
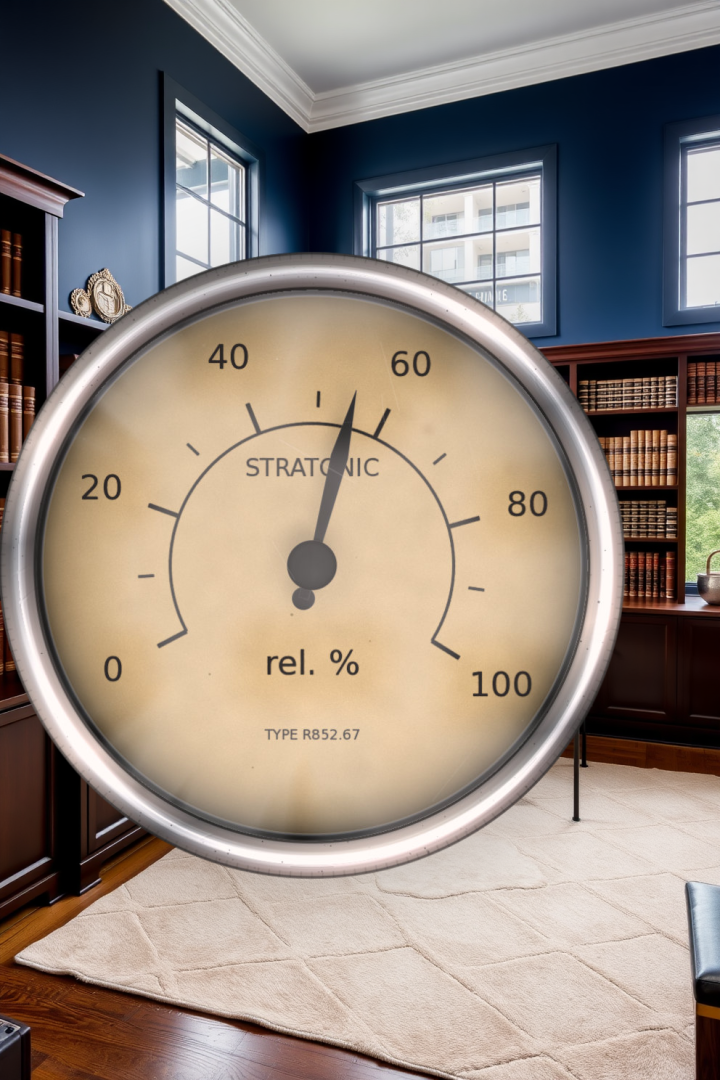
55 %
